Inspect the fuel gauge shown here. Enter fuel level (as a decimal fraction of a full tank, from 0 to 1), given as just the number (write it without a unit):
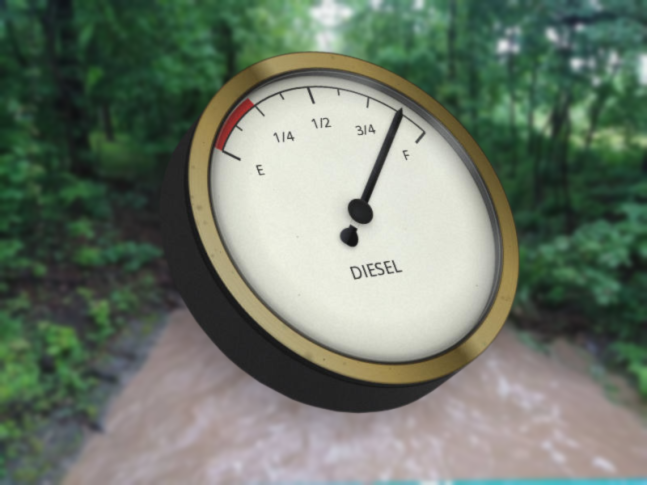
0.875
